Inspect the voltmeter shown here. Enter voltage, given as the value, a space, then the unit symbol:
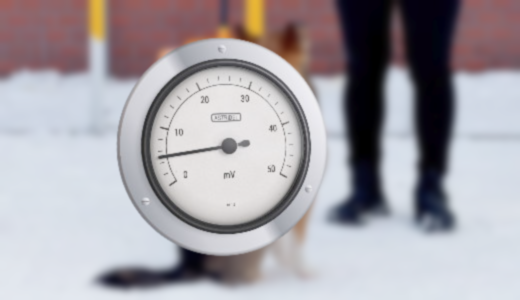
5 mV
